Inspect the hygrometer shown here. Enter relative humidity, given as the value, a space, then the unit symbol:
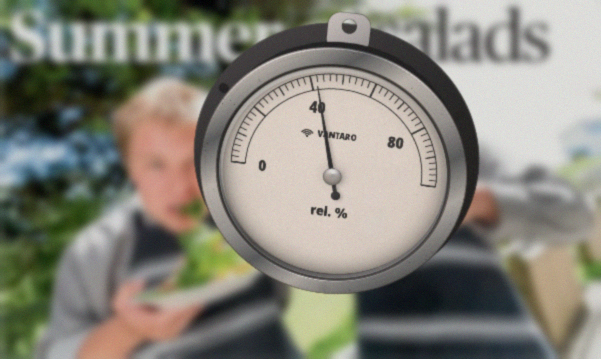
42 %
